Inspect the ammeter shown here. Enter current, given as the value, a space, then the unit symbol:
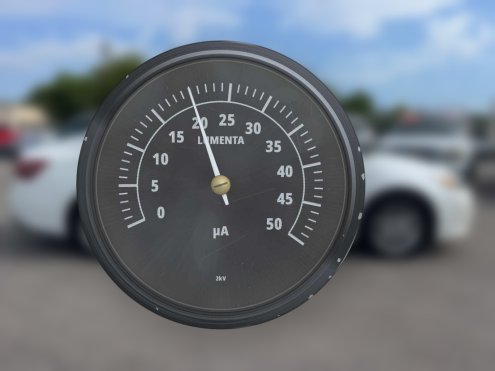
20 µA
